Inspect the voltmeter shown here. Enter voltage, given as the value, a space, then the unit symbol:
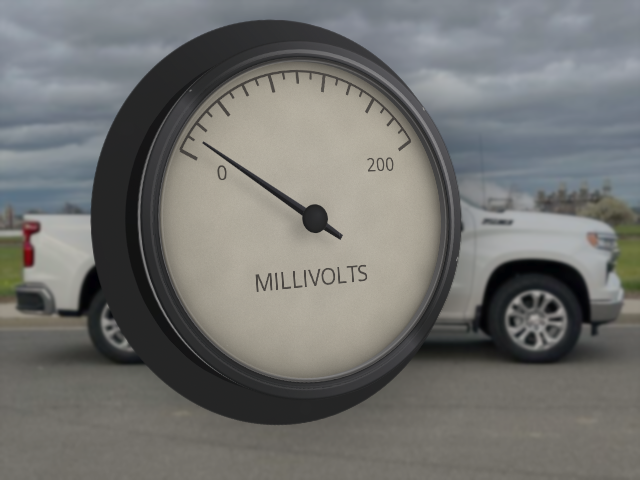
10 mV
